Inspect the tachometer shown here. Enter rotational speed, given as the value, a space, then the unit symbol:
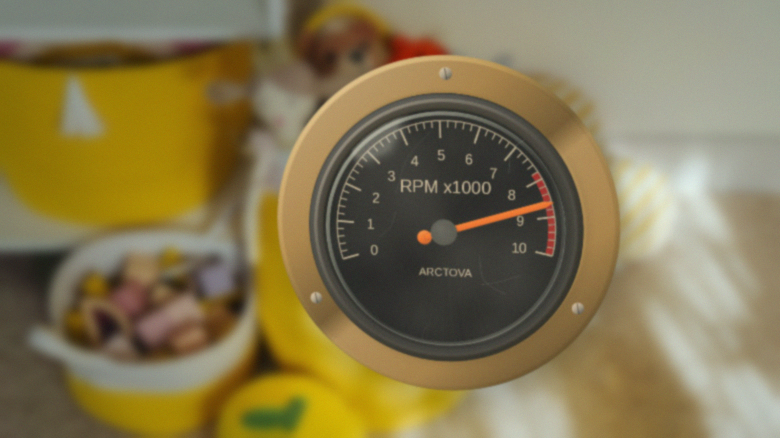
8600 rpm
